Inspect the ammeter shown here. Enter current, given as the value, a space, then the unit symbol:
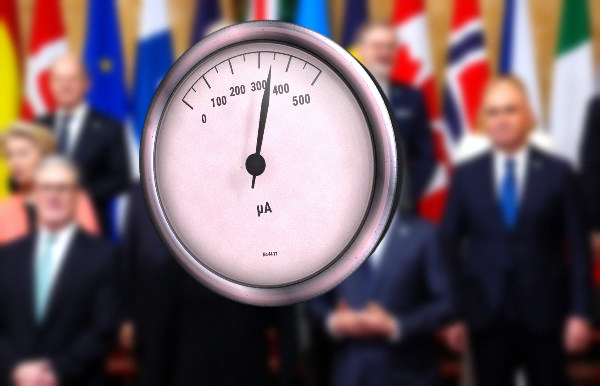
350 µA
